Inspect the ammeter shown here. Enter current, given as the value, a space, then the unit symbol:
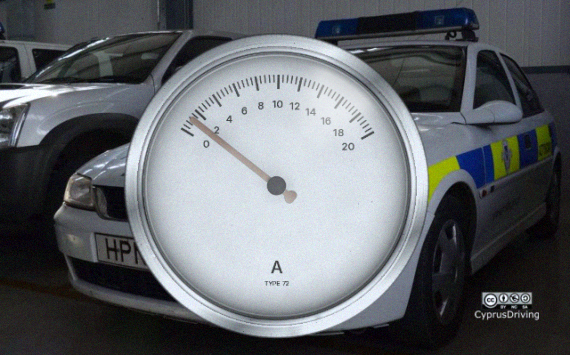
1.2 A
